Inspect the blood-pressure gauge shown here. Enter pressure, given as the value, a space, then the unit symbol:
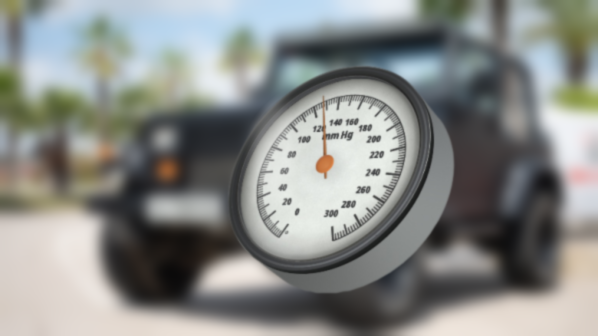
130 mmHg
